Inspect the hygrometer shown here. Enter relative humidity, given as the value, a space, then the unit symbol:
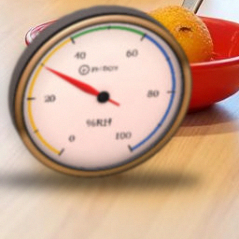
30 %
